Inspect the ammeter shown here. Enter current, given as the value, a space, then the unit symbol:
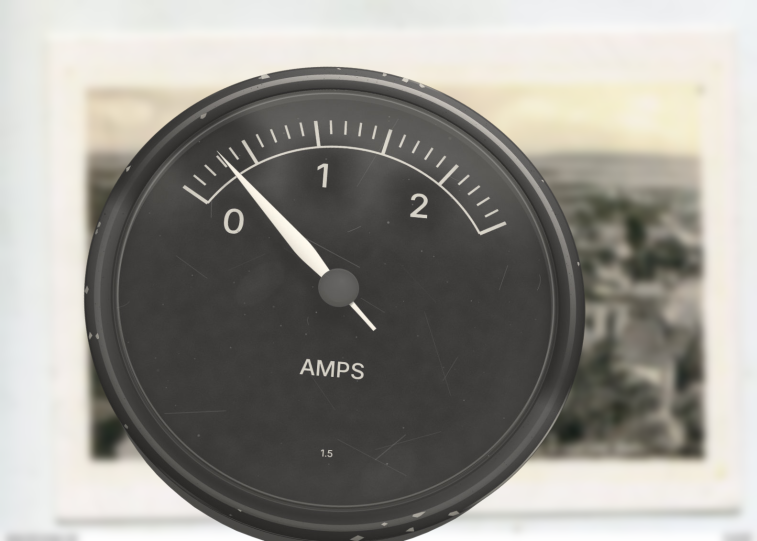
0.3 A
